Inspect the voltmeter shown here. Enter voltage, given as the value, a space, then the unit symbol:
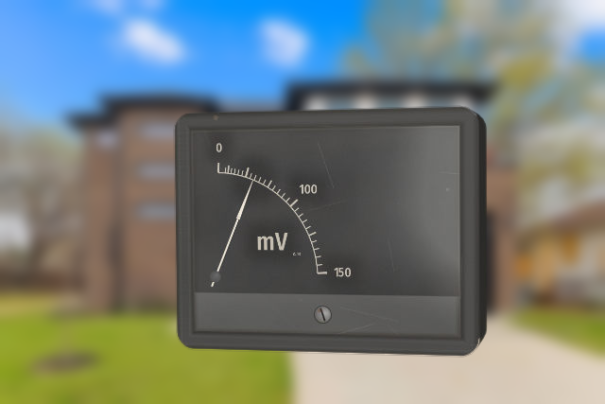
60 mV
